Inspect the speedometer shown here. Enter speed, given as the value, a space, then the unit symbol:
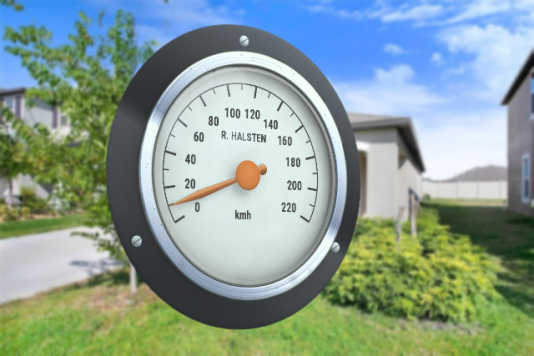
10 km/h
